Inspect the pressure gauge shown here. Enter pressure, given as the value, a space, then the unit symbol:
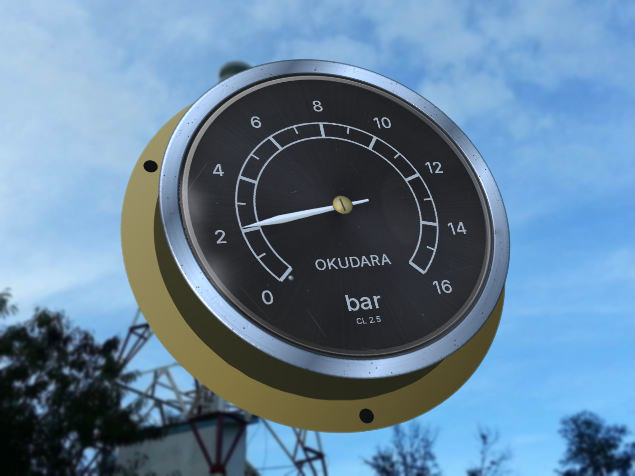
2 bar
